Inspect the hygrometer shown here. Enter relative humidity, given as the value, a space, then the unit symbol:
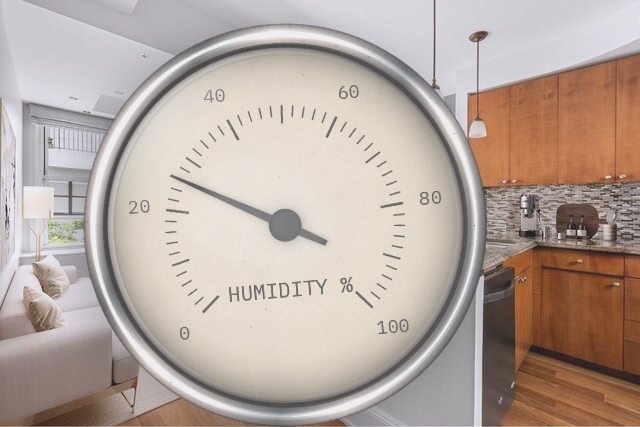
26 %
